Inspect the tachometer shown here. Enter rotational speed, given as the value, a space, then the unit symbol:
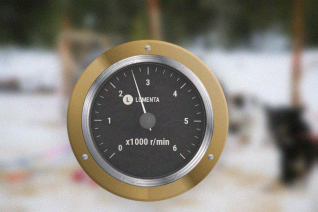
2600 rpm
